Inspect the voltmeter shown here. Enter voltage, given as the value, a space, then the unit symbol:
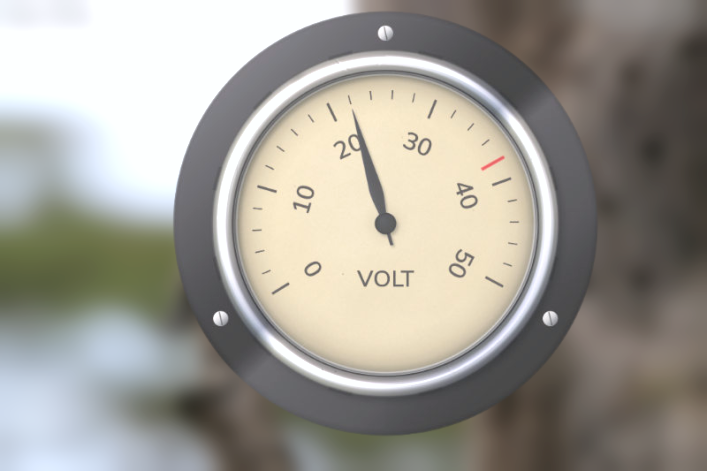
22 V
